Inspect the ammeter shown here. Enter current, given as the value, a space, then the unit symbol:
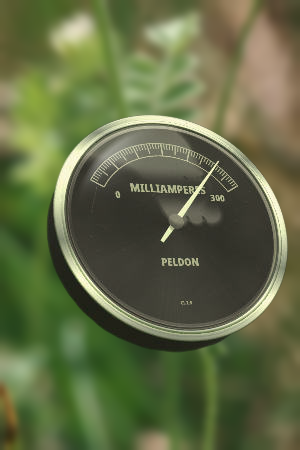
250 mA
